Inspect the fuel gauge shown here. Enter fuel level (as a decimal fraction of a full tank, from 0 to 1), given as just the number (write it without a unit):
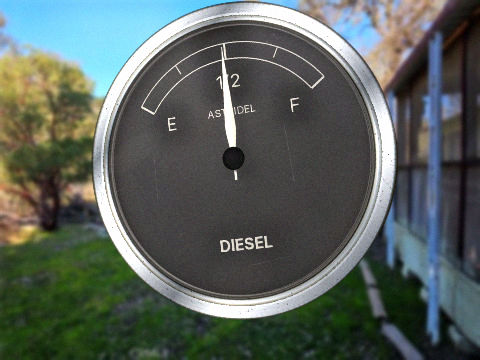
0.5
